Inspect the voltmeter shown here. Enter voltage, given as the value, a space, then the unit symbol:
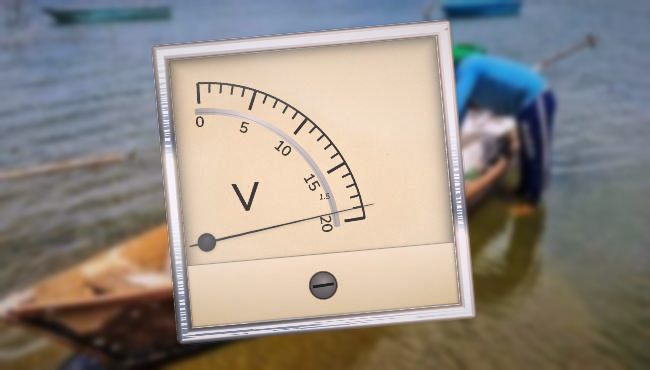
19 V
